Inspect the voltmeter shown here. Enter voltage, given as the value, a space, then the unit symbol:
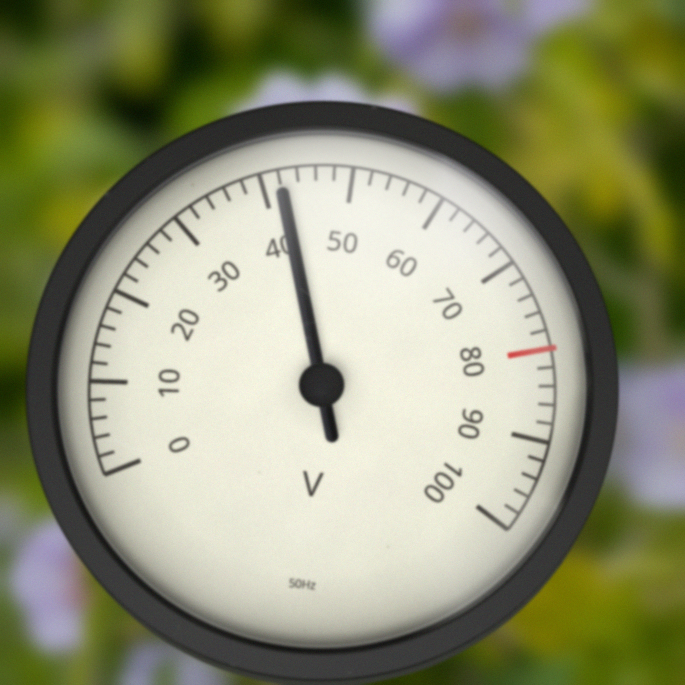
42 V
